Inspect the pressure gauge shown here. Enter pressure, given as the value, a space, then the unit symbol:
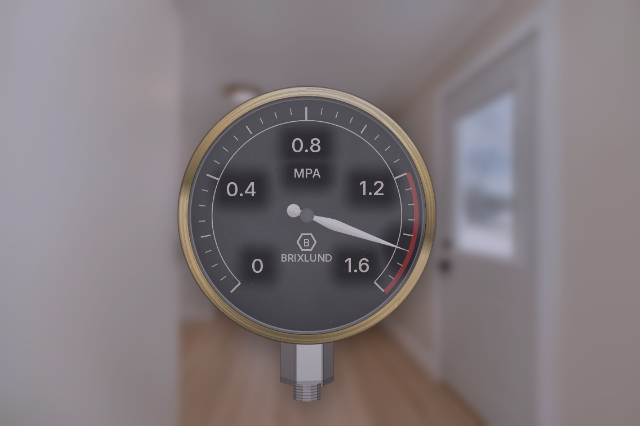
1.45 MPa
